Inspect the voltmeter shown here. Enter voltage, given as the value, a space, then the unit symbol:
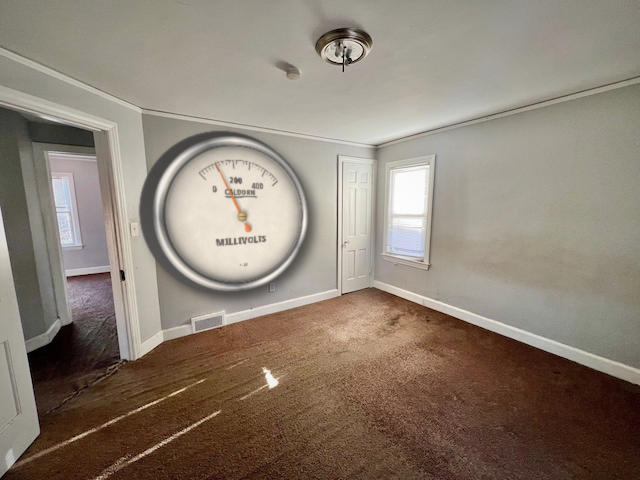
100 mV
